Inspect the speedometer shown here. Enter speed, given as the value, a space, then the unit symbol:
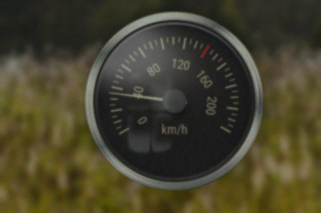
35 km/h
